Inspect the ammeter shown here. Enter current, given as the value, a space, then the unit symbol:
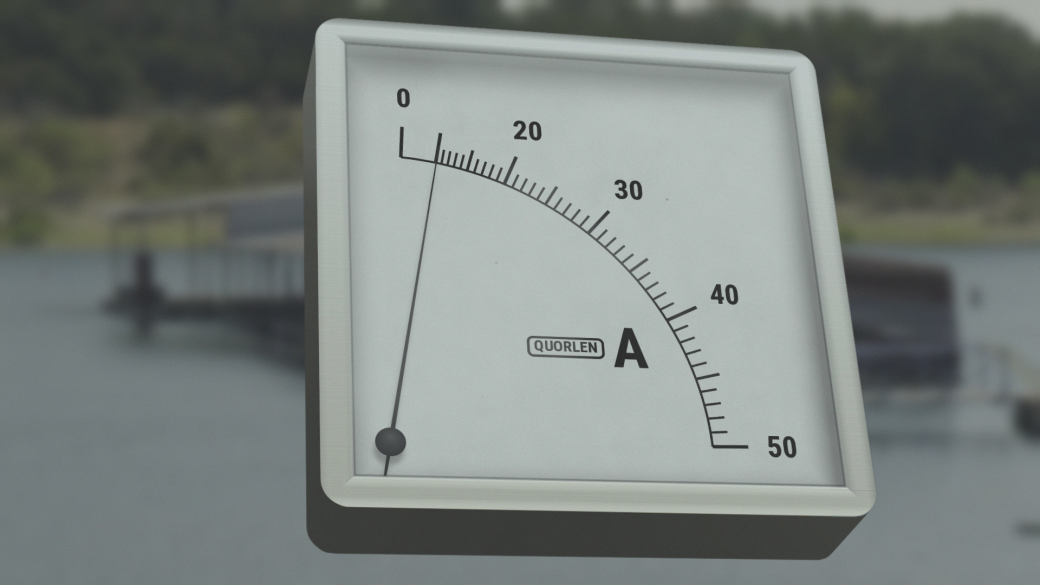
10 A
